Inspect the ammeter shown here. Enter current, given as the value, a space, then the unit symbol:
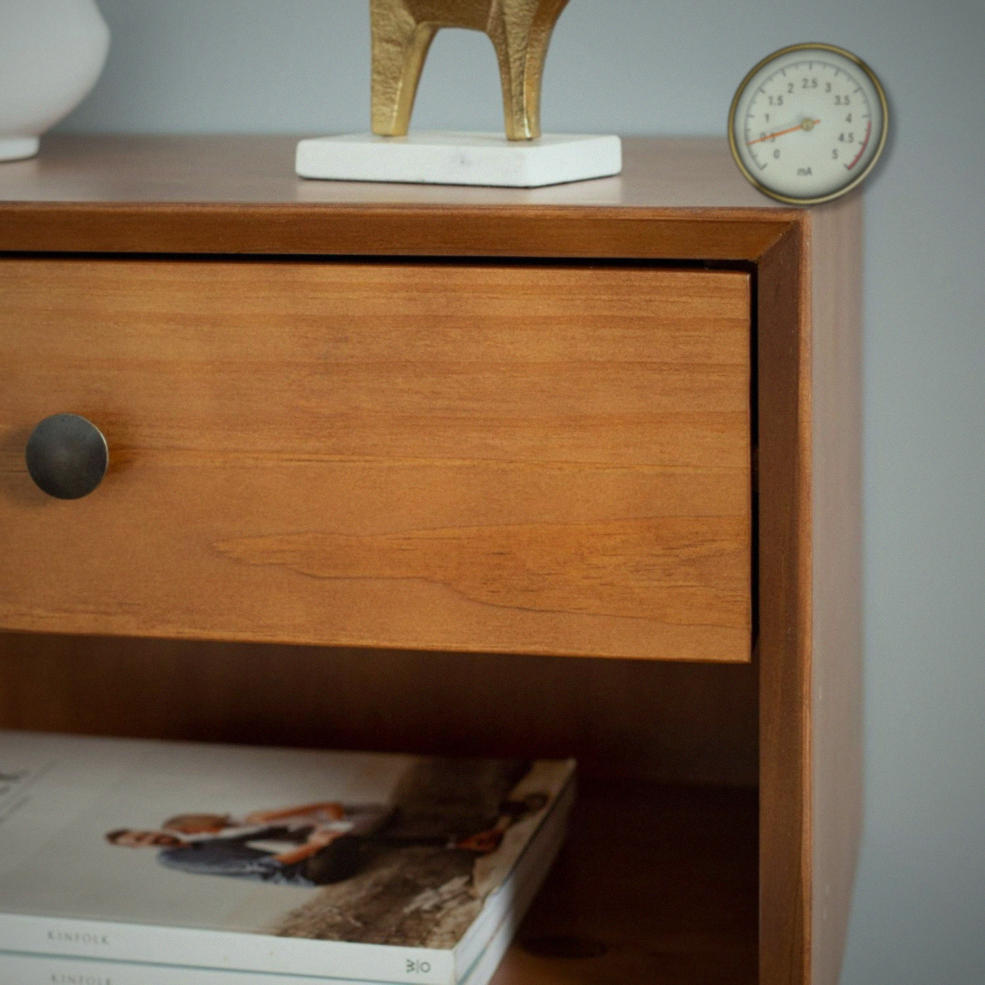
0.5 mA
